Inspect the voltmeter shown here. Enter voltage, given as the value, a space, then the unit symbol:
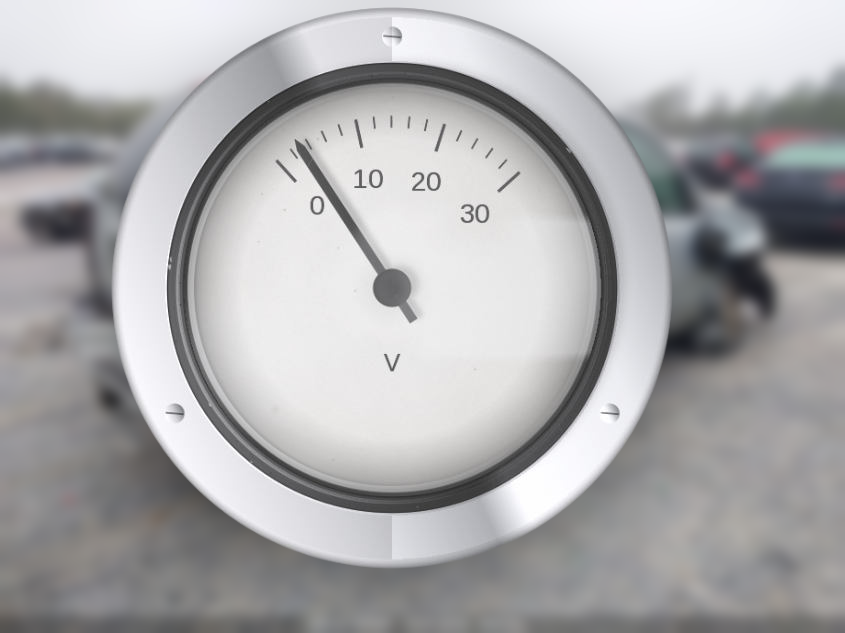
3 V
